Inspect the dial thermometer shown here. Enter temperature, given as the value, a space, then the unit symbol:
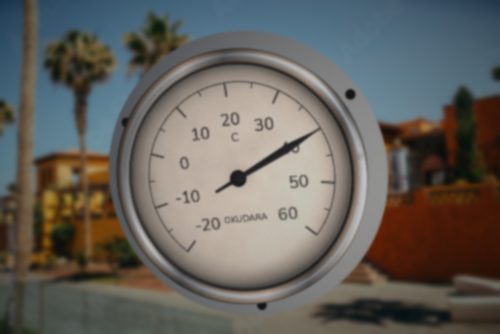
40 °C
